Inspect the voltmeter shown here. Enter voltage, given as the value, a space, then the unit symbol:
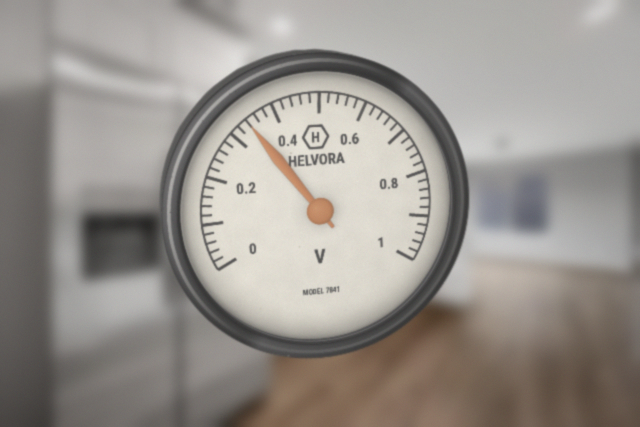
0.34 V
